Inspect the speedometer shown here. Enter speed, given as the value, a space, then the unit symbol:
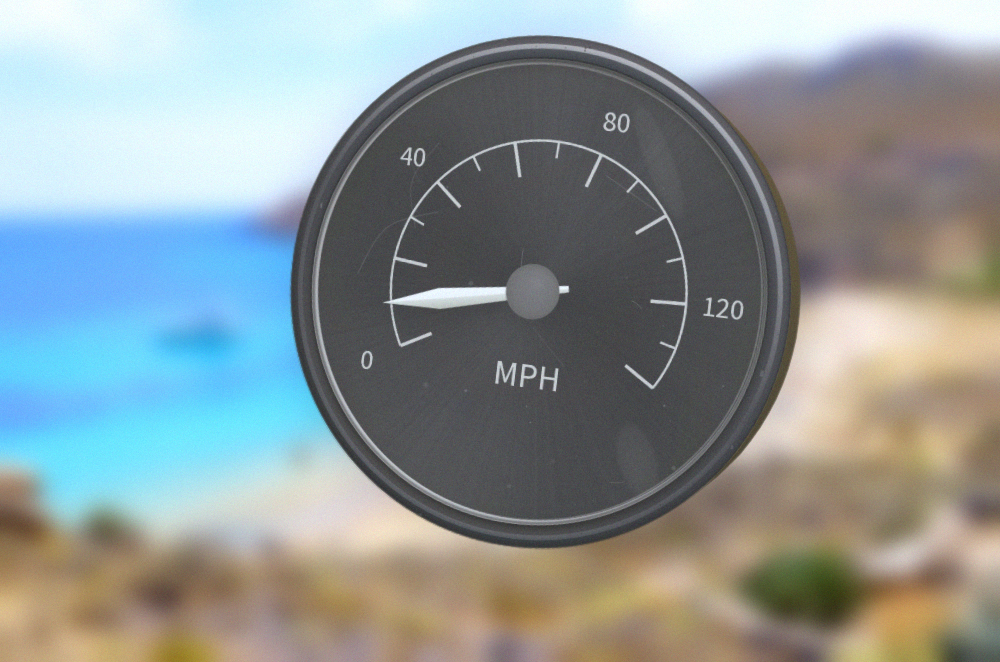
10 mph
